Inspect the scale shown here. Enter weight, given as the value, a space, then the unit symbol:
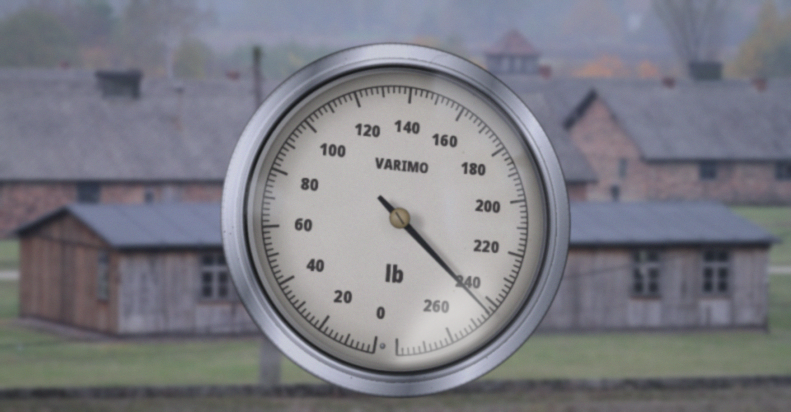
244 lb
